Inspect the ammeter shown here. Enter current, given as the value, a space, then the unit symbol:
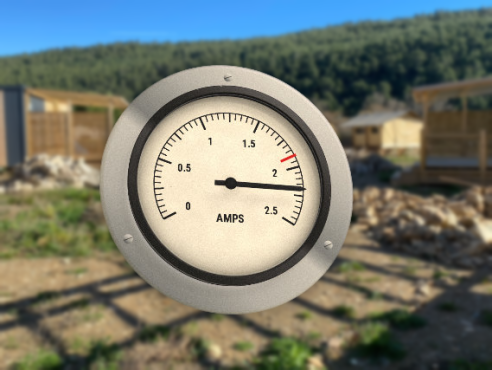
2.2 A
